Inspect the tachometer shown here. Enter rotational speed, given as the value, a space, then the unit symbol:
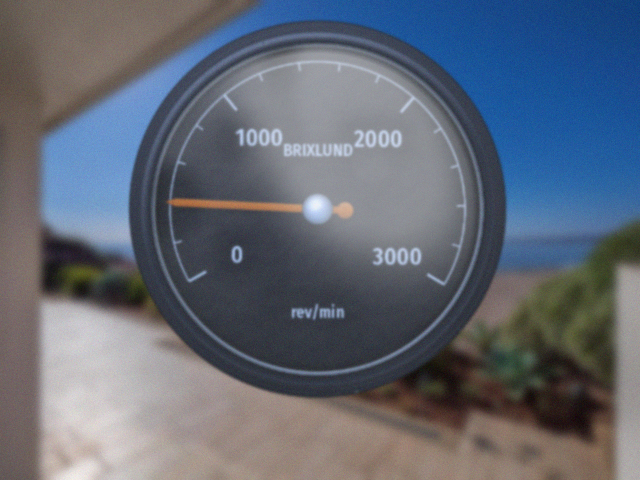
400 rpm
